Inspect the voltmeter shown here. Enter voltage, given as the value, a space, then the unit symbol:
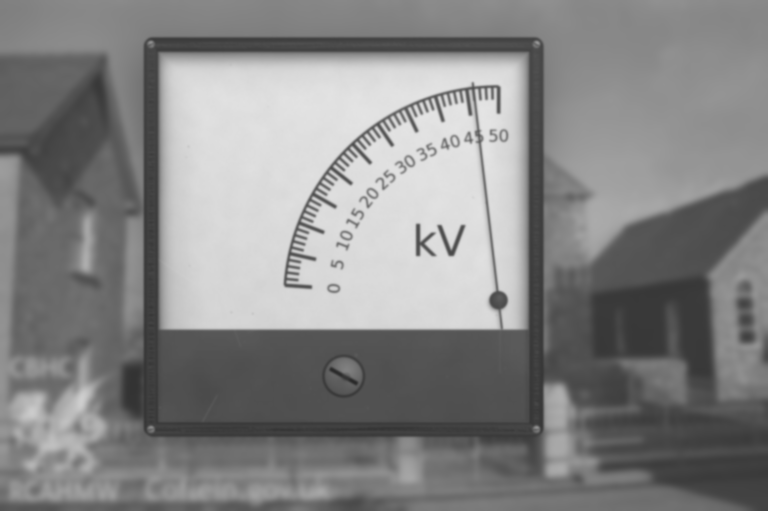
46 kV
